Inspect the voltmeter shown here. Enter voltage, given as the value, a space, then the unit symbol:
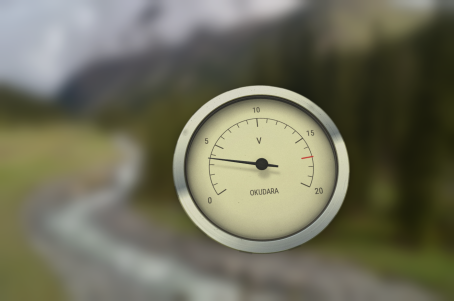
3.5 V
